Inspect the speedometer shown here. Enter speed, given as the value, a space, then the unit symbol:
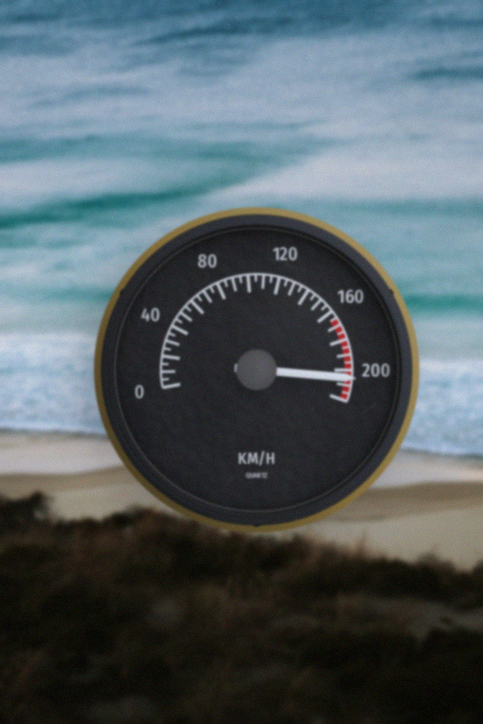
205 km/h
